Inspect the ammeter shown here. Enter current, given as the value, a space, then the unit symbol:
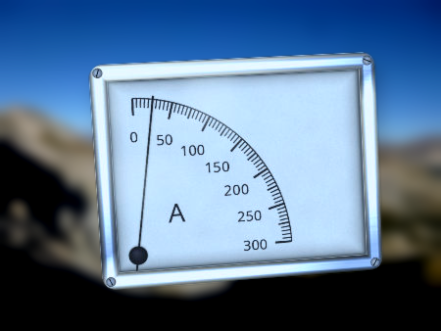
25 A
